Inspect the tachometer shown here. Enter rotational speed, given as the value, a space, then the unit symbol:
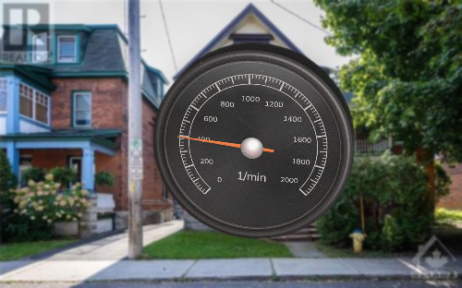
400 rpm
